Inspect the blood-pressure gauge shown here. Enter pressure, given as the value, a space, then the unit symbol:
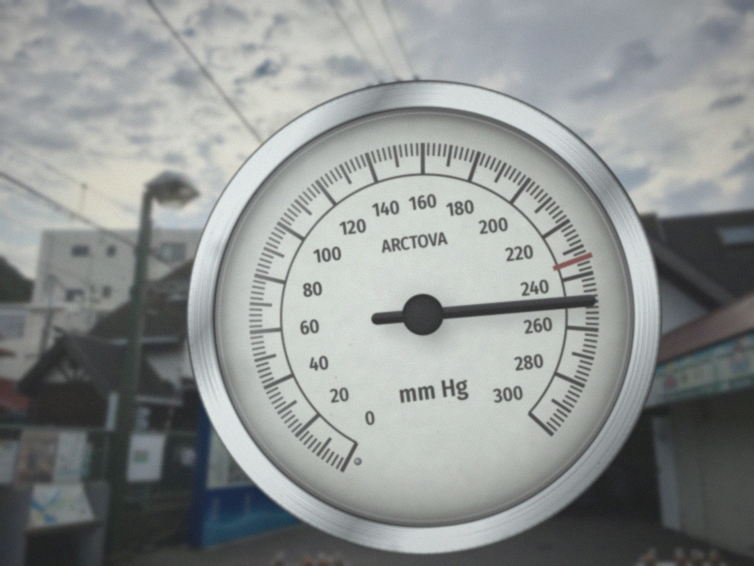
250 mmHg
